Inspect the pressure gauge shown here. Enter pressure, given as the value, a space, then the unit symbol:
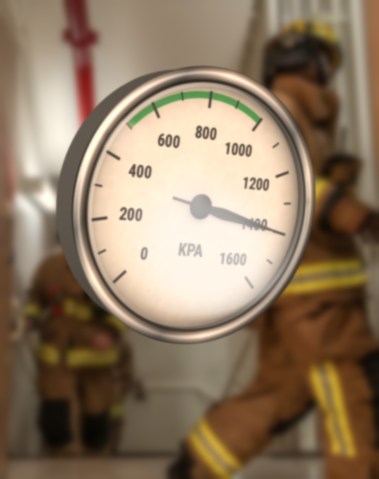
1400 kPa
